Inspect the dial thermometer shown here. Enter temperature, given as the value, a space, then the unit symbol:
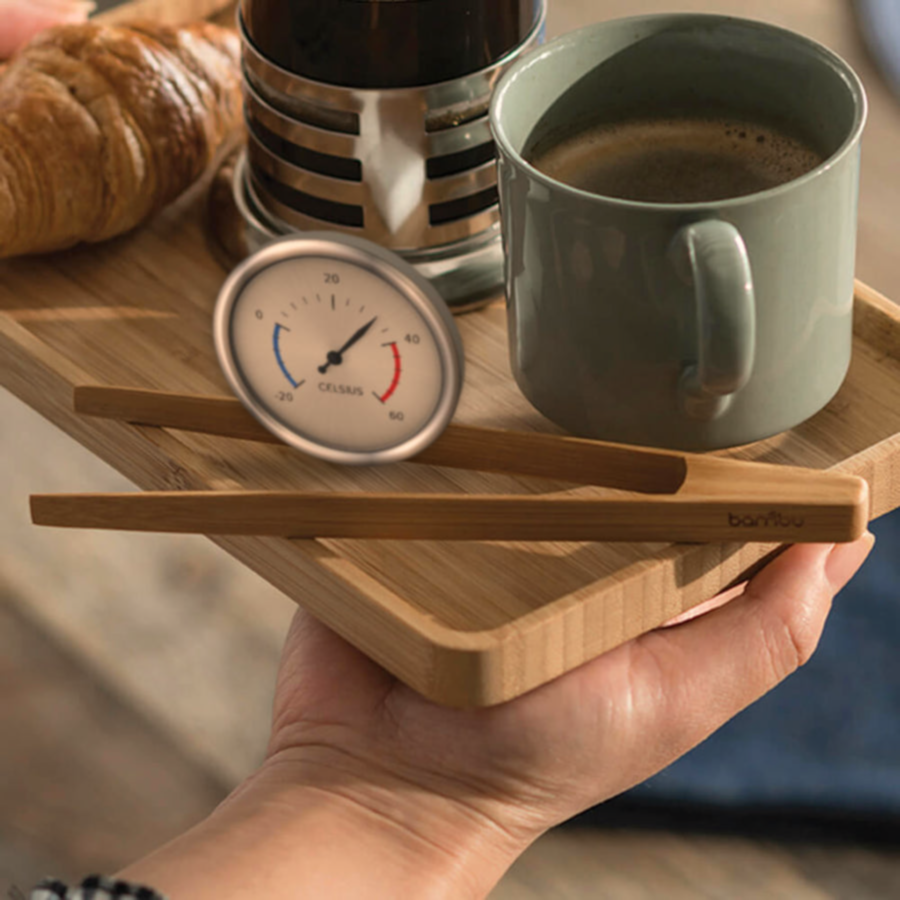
32 °C
